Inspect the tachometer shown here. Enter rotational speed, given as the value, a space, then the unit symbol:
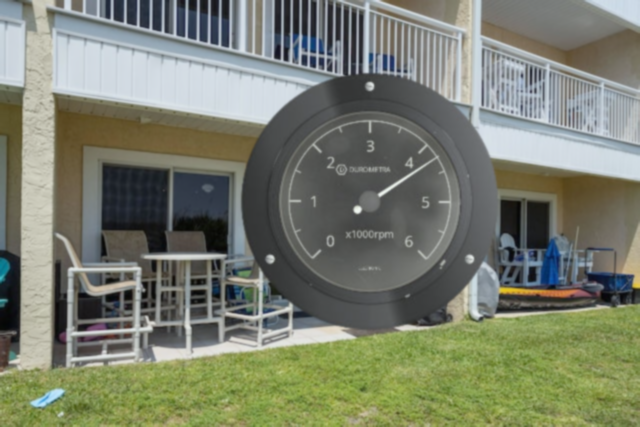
4250 rpm
